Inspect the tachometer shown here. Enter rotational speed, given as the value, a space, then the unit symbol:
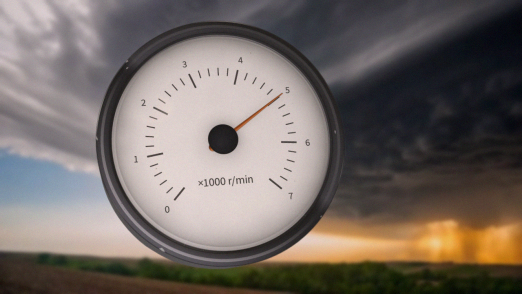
5000 rpm
